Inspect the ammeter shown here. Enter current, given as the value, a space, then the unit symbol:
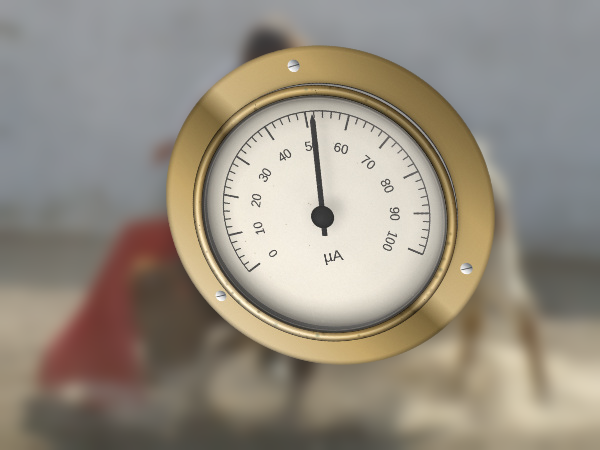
52 µA
